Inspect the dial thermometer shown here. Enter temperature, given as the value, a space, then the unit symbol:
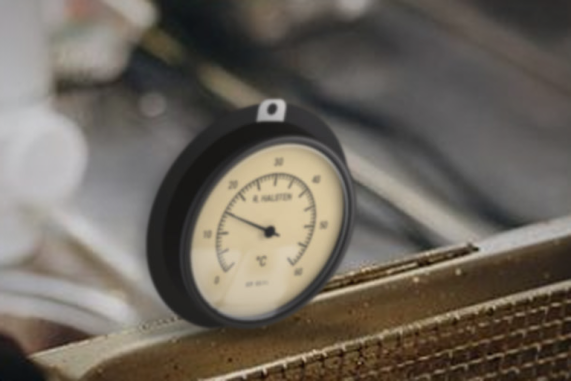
15 °C
